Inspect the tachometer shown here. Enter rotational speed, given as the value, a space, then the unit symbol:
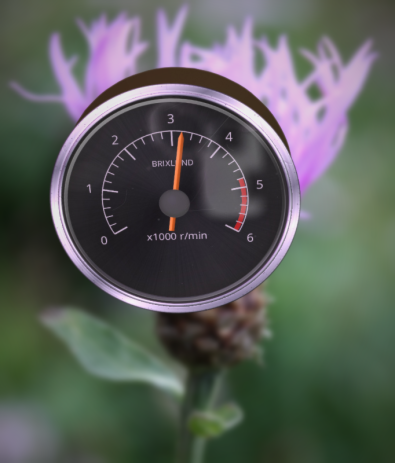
3200 rpm
